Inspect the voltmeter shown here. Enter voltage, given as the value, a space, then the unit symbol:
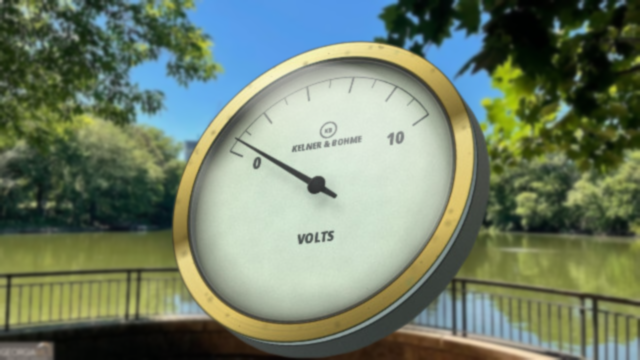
0.5 V
